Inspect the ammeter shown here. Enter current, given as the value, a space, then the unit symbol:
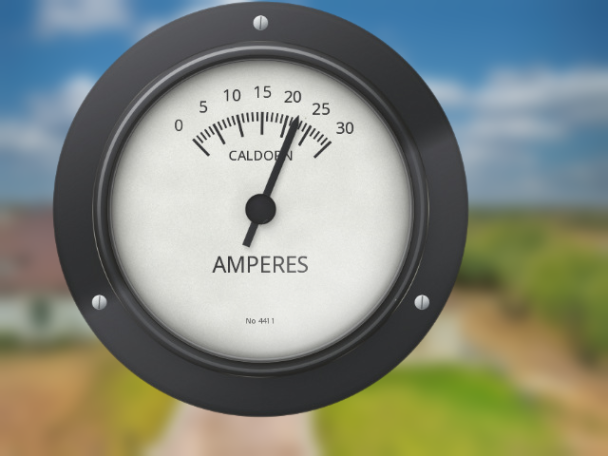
22 A
